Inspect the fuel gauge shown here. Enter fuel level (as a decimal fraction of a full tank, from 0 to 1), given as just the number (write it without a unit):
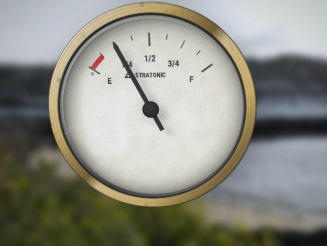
0.25
